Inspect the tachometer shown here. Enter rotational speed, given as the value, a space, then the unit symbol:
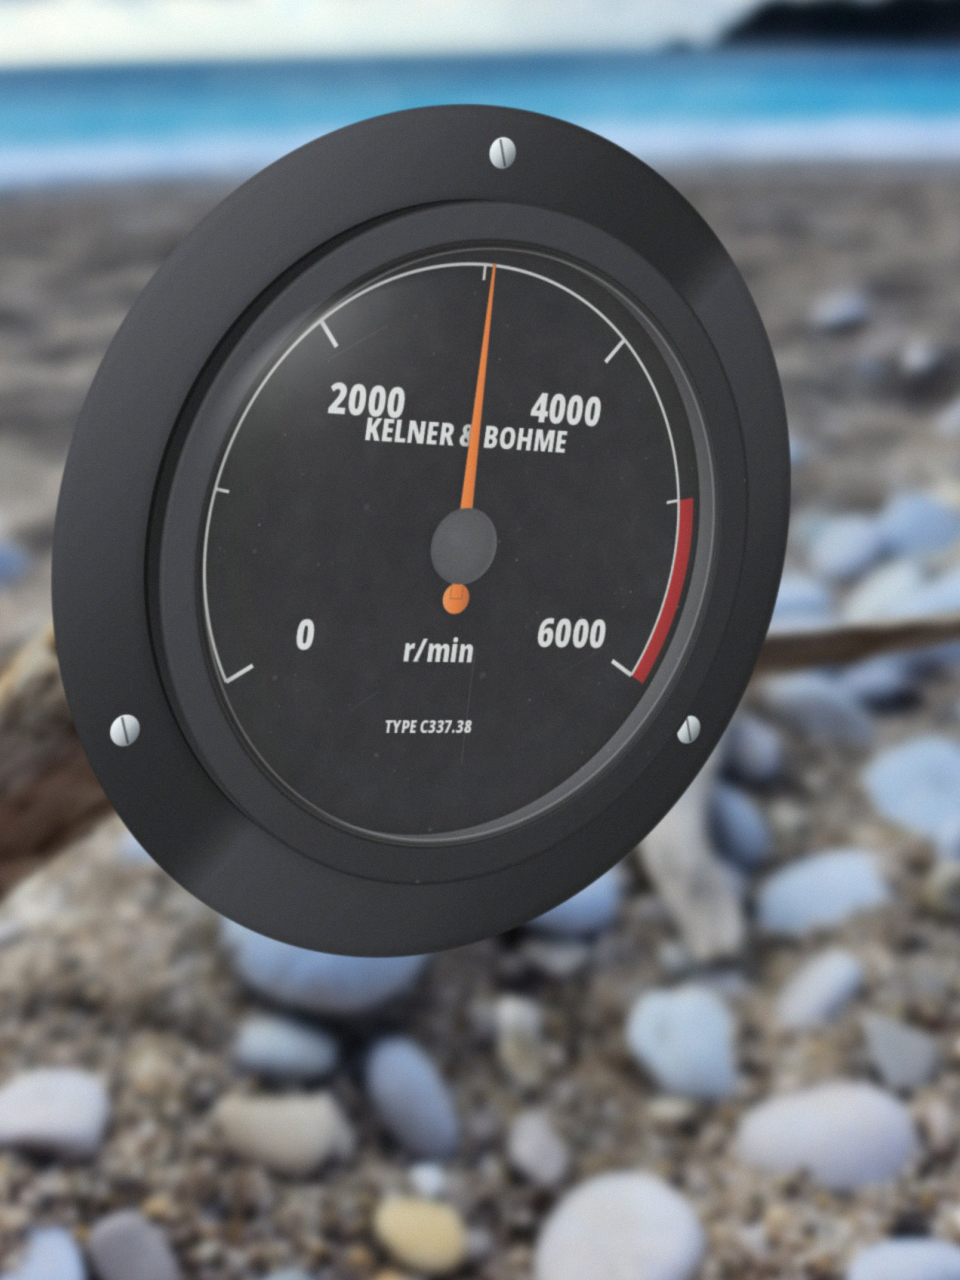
3000 rpm
